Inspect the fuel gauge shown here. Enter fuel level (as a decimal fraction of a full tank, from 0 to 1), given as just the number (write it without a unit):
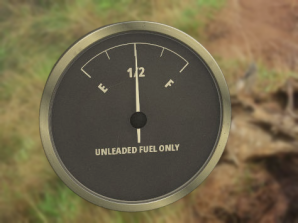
0.5
